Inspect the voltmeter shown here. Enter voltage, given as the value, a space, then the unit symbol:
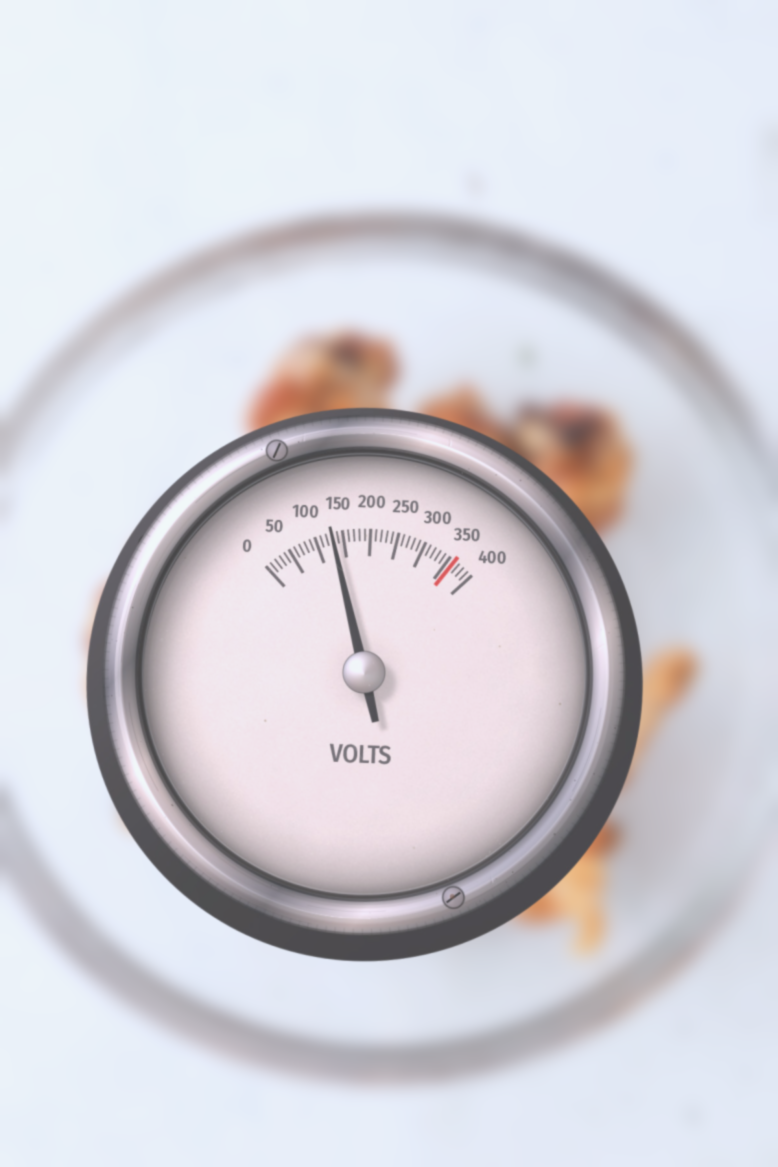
130 V
